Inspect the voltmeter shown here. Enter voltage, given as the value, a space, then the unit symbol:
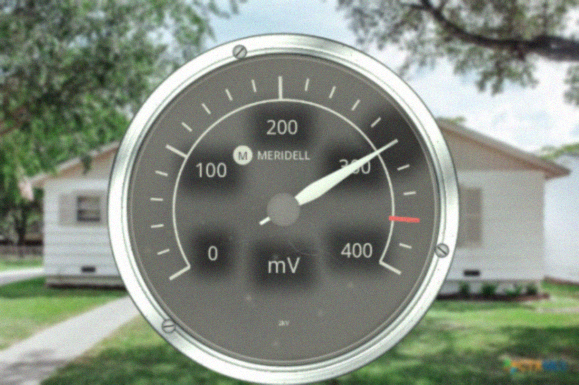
300 mV
